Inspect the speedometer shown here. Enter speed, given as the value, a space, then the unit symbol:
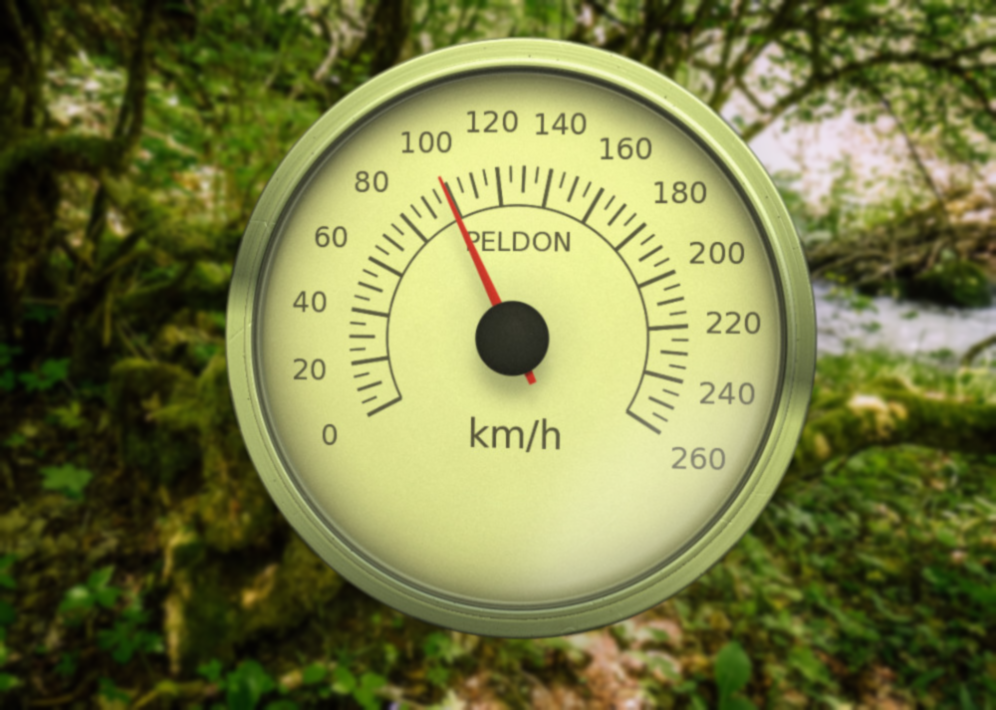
100 km/h
